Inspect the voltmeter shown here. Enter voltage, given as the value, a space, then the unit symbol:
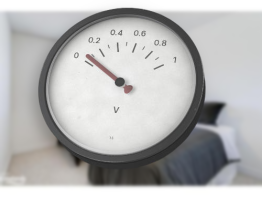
0.05 V
